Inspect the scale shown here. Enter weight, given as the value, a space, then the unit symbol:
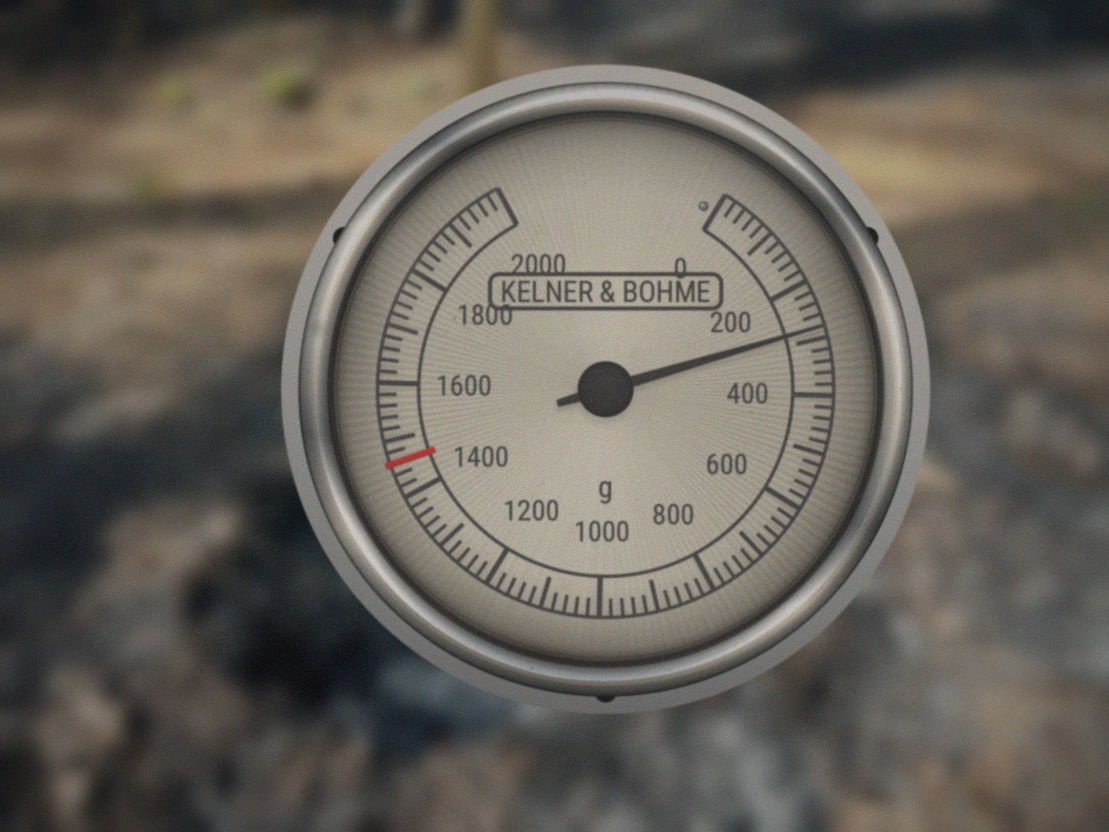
280 g
